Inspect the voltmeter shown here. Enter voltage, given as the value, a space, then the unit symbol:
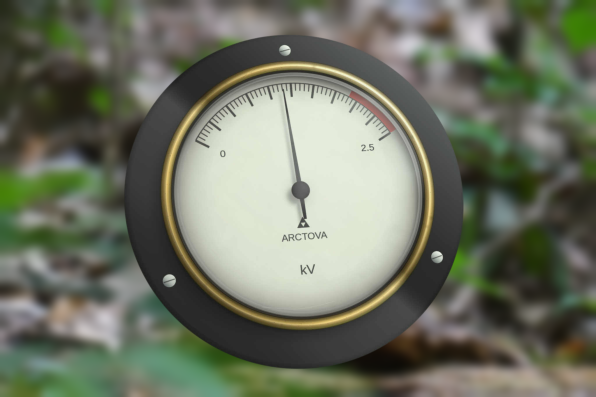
1.15 kV
